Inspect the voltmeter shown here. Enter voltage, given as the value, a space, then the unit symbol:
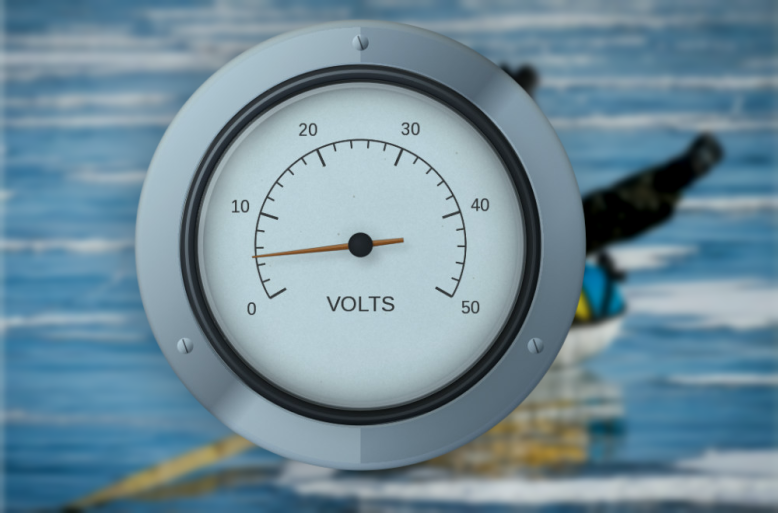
5 V
